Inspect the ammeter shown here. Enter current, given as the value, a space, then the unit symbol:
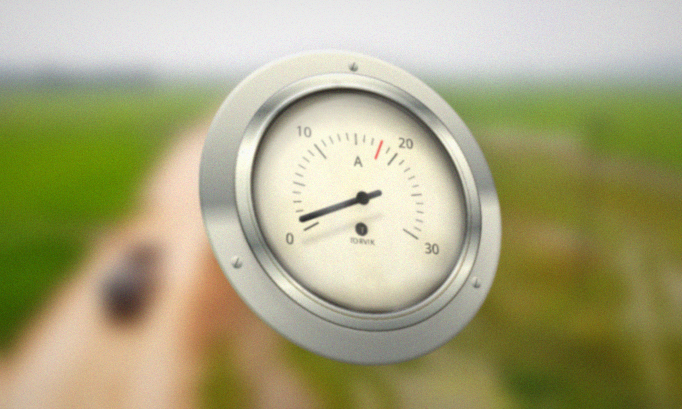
1 A
